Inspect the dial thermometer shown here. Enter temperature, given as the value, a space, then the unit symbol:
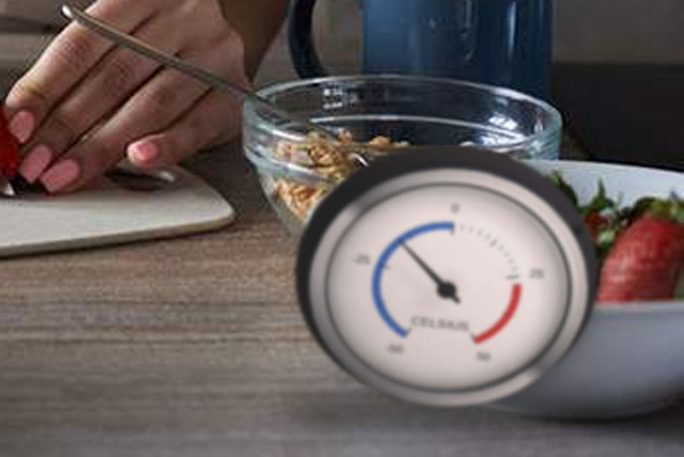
-15 °C
